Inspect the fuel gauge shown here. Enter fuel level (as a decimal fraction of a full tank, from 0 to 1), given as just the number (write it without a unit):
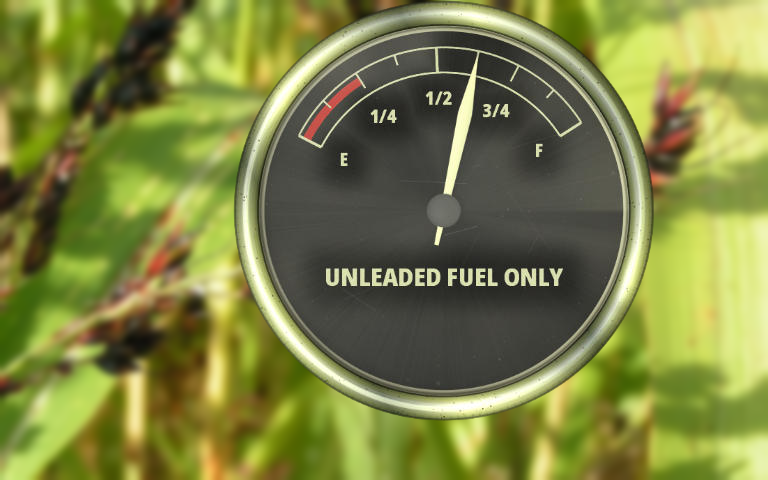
0.625
